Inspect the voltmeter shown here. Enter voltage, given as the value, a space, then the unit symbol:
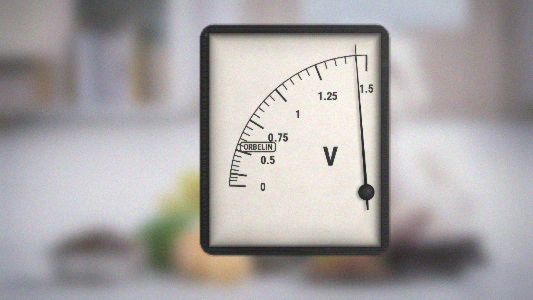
1.45 V
